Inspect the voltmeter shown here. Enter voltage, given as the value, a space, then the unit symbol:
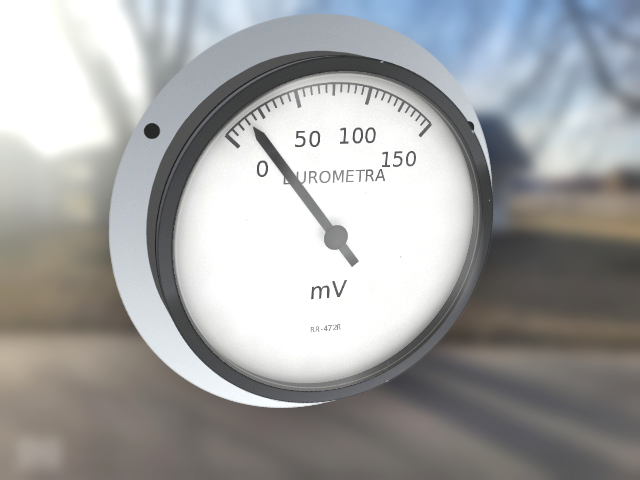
15 mV
